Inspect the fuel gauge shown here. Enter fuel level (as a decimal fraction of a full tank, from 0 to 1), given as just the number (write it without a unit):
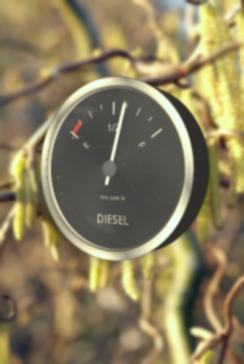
0.625
